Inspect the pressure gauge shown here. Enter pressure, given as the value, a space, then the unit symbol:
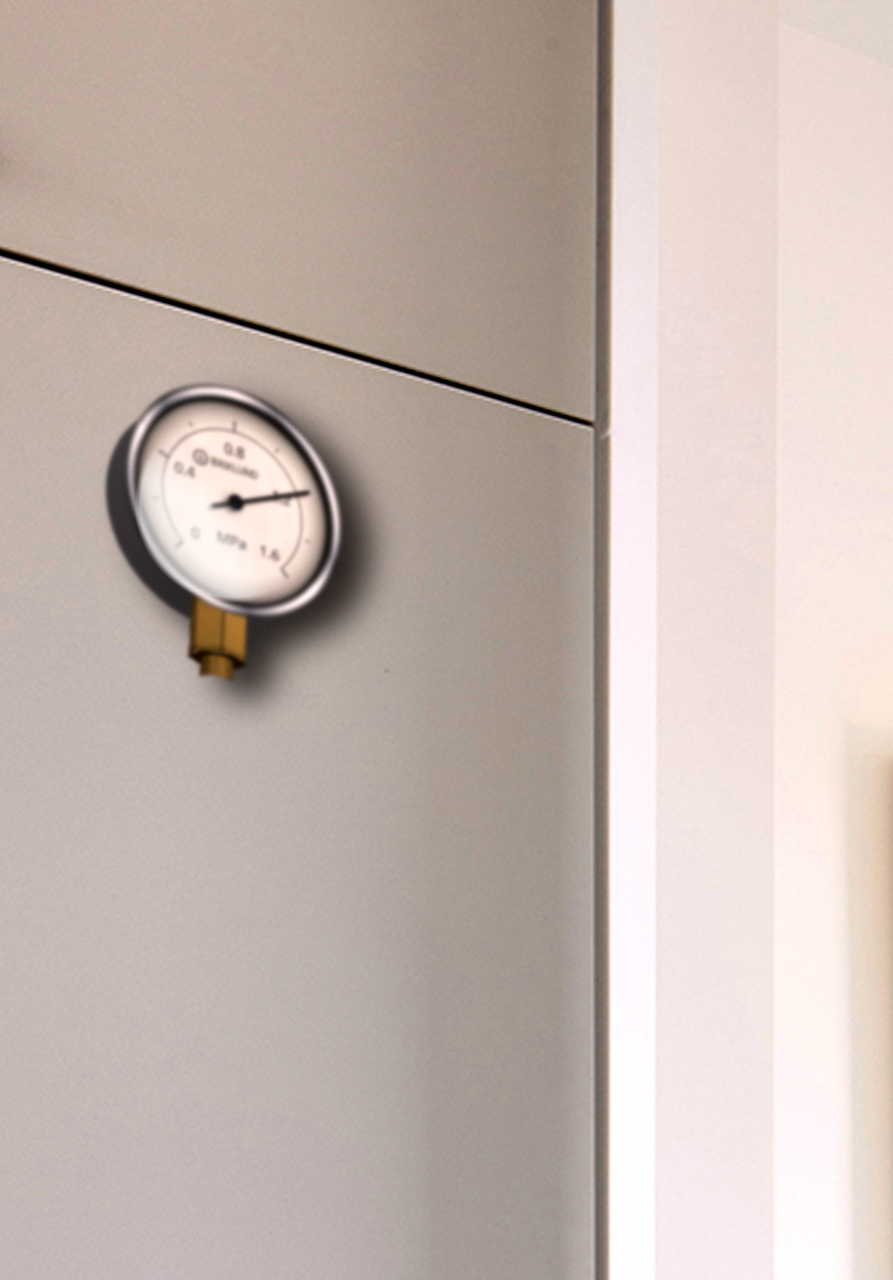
1.2 MPa
